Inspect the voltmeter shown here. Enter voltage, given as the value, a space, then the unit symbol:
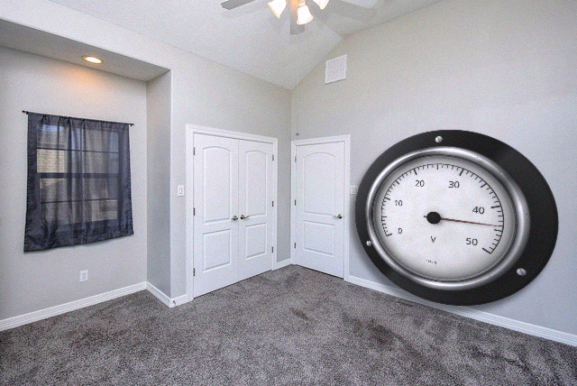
44 V
